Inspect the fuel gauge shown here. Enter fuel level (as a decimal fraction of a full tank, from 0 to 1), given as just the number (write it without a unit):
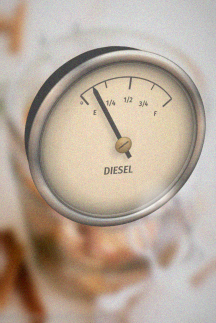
0.125
